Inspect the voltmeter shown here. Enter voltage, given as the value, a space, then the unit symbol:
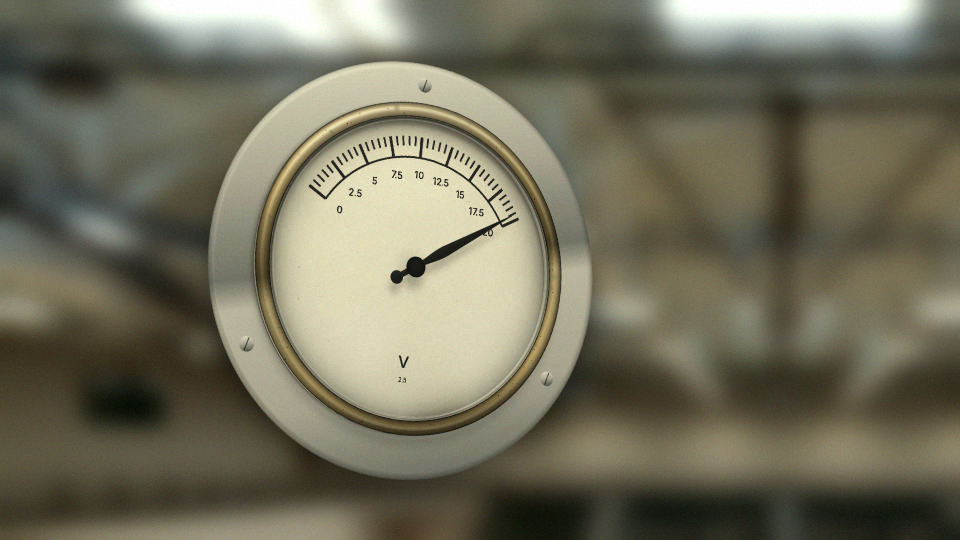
19.5 V
